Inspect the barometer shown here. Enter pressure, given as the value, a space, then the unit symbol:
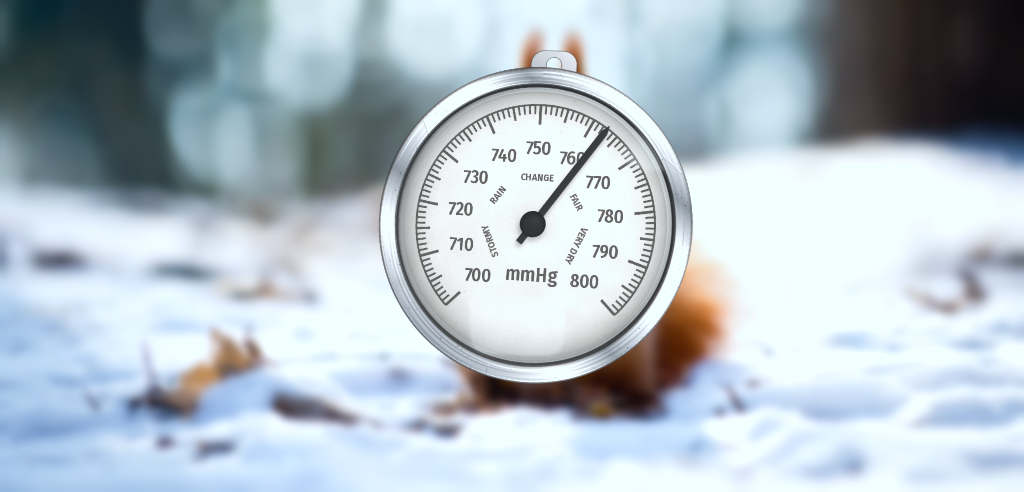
763 mmHg
